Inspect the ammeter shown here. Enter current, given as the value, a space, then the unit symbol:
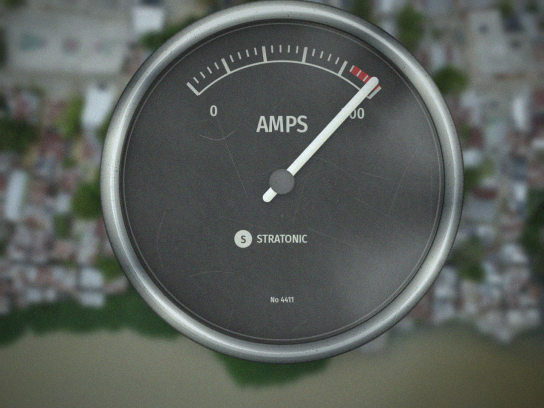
480 A
